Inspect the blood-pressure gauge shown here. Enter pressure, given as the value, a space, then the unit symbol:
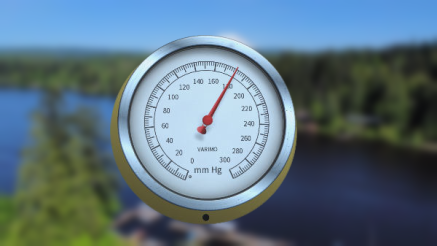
180 mmHg
